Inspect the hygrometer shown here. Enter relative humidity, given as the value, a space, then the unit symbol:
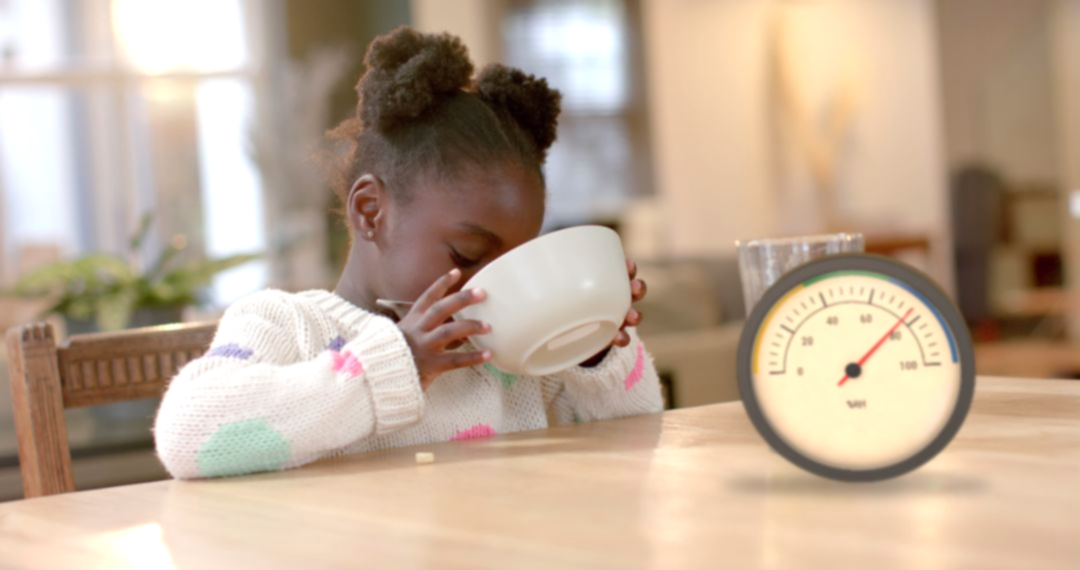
76 %
